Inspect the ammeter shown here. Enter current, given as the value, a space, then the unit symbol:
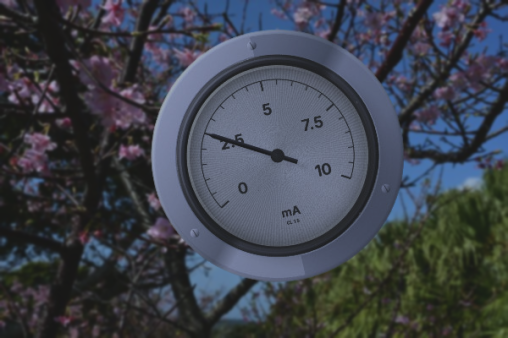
2.5 mA
